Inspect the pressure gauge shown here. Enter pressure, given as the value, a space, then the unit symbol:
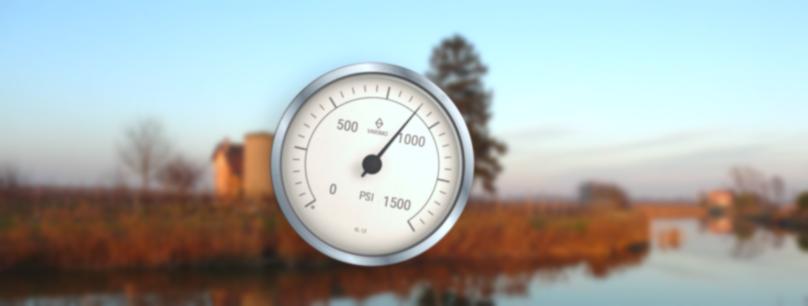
900 psi
